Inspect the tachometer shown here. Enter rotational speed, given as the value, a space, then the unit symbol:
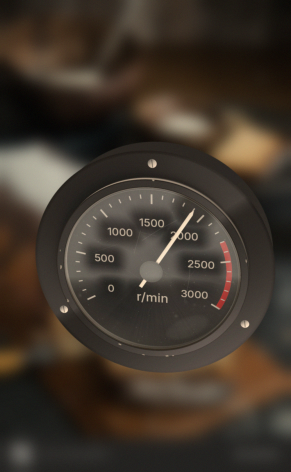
1900 rpm
